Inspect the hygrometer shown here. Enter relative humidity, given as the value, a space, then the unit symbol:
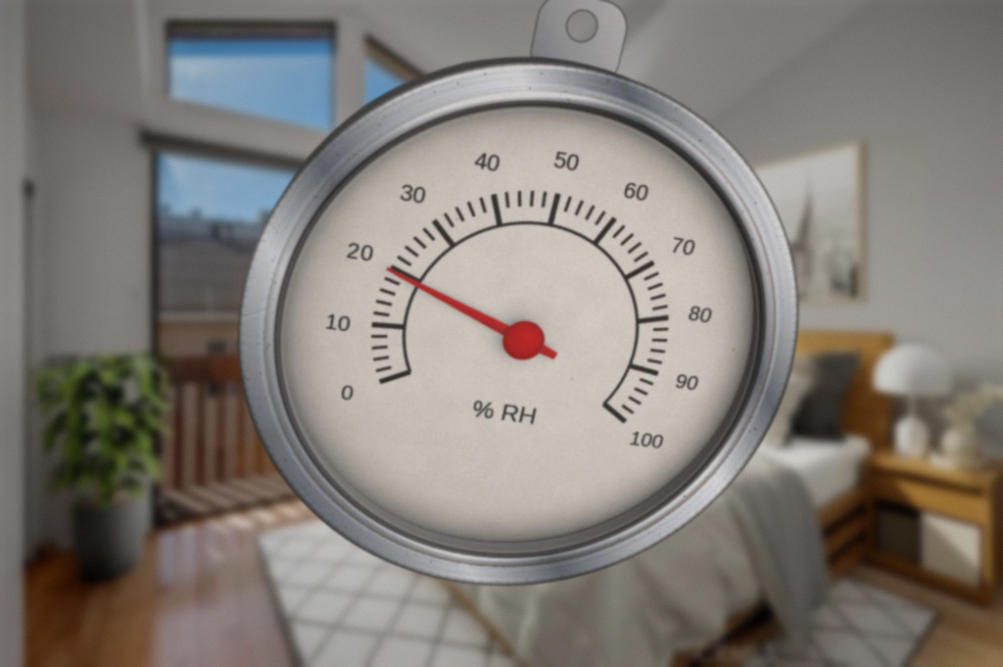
20 %
